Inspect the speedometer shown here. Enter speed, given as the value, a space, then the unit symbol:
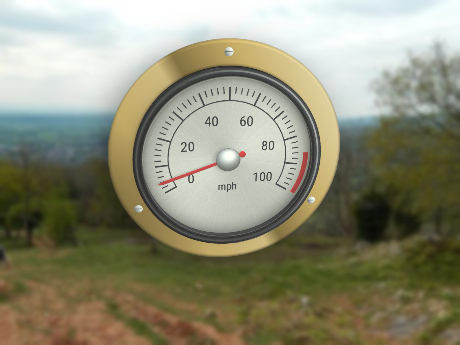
4 mph
